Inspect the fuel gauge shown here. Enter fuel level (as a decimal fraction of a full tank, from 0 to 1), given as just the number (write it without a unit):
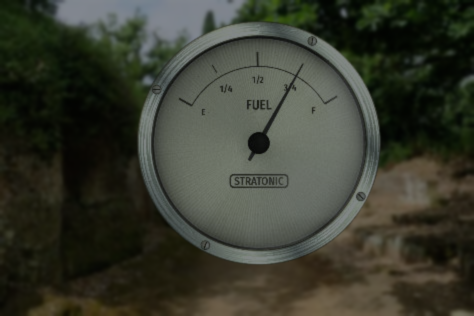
0.75
